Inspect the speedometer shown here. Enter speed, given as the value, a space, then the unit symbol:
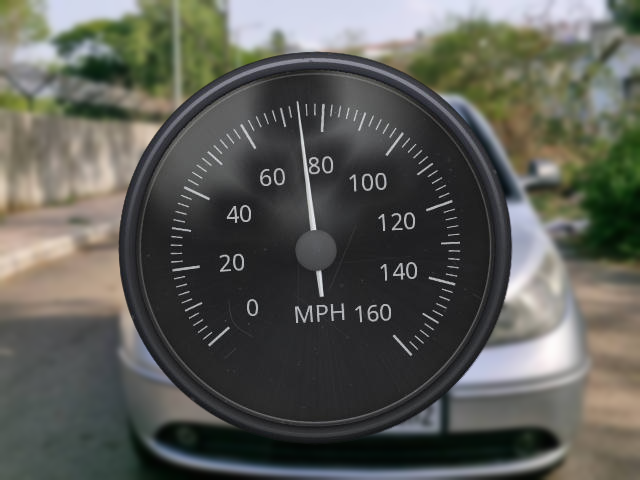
74 mph
